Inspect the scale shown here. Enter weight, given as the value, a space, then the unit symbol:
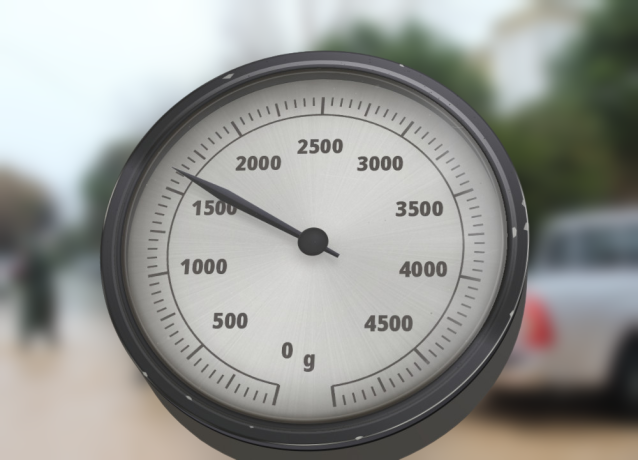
1600 g
